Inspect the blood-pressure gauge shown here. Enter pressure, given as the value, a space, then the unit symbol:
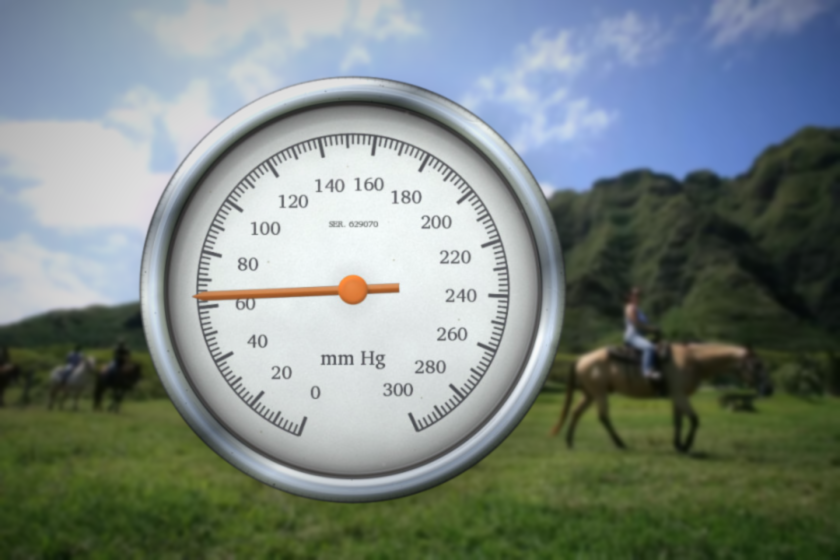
64 mmHg
